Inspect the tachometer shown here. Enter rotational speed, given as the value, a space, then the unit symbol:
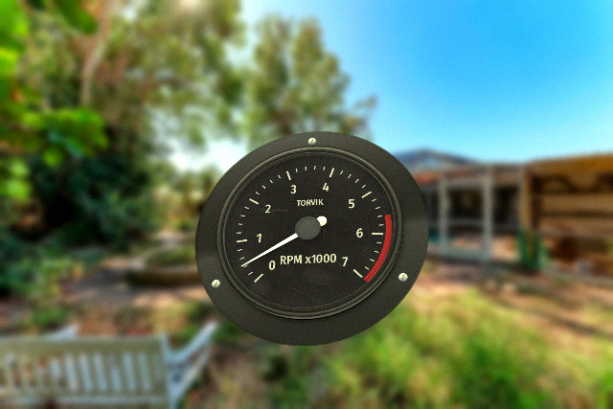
400 rpm
